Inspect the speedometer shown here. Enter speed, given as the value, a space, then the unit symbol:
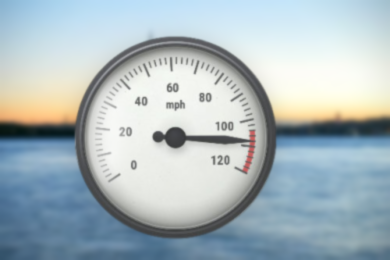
108 mph
